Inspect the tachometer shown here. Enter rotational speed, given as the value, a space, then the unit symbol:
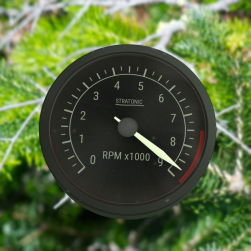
8750 rpm
